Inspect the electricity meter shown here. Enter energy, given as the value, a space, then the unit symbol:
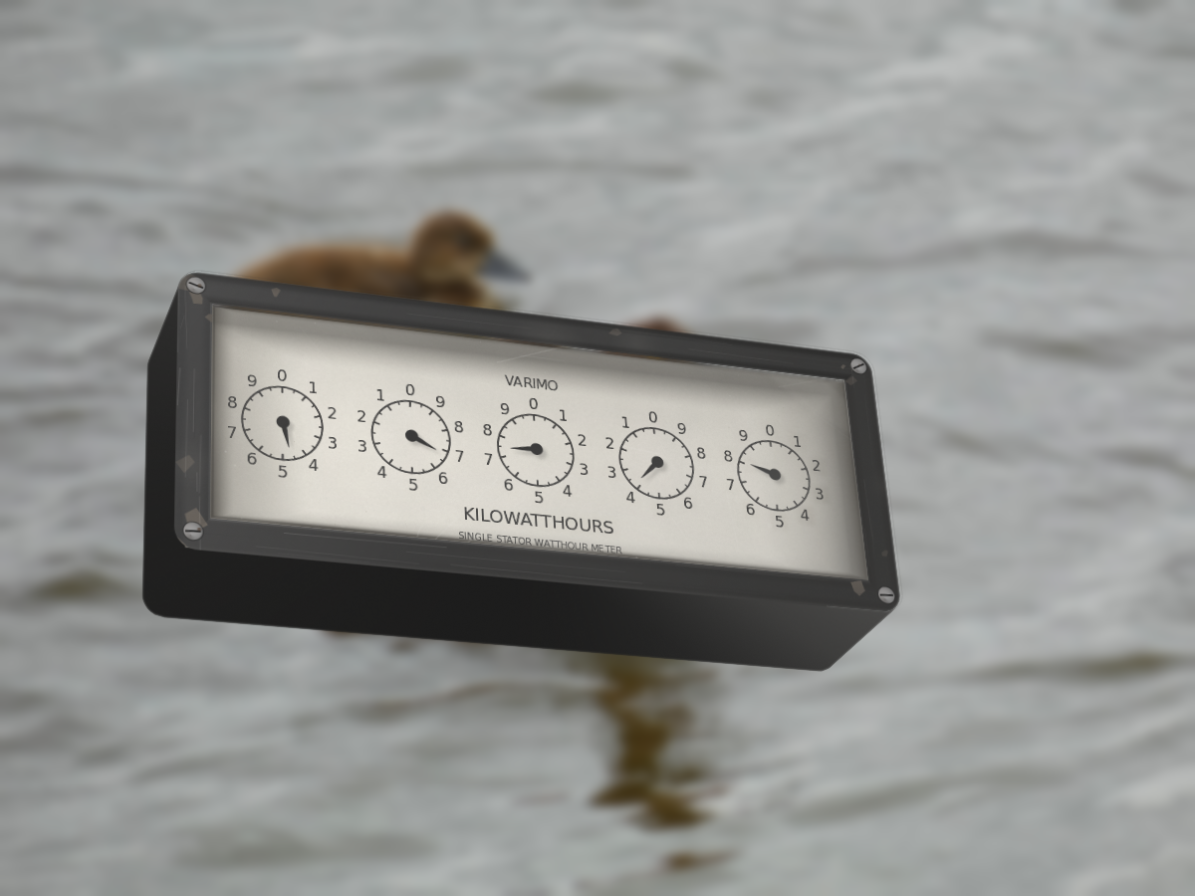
46738 kWh
